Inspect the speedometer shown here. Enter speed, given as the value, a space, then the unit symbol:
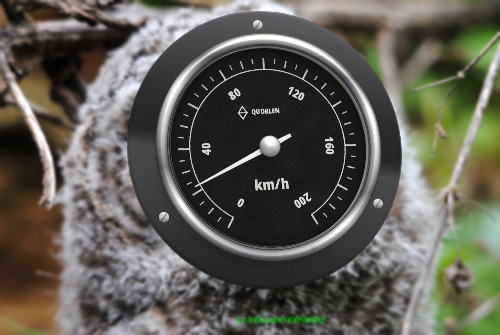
22.5 km/h
